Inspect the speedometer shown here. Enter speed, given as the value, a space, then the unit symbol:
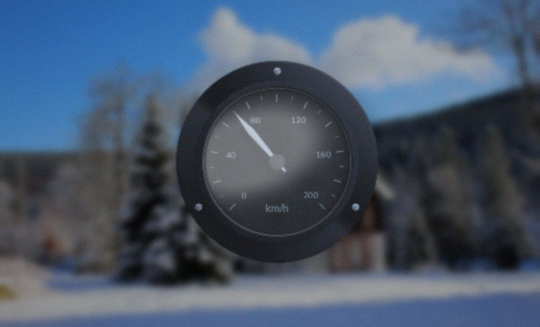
70 km/h
